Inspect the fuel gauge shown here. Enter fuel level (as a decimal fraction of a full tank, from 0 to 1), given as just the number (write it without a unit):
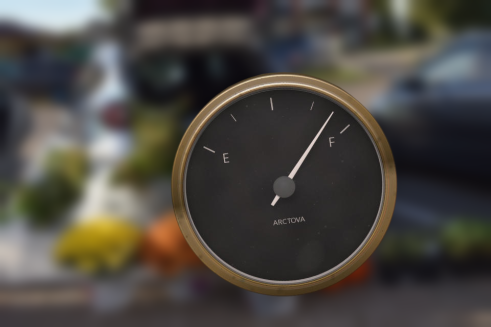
0.875
